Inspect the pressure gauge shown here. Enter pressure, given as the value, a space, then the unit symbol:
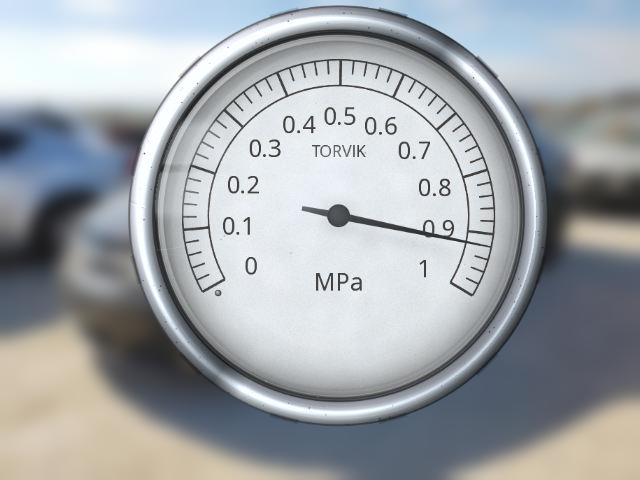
0.92 MPa
